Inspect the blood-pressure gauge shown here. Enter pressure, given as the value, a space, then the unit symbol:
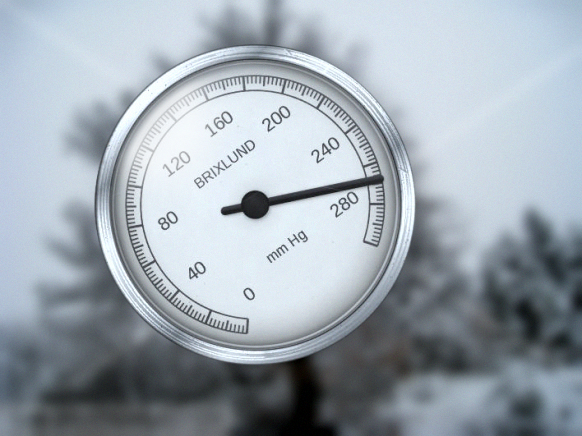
268 mmHg
